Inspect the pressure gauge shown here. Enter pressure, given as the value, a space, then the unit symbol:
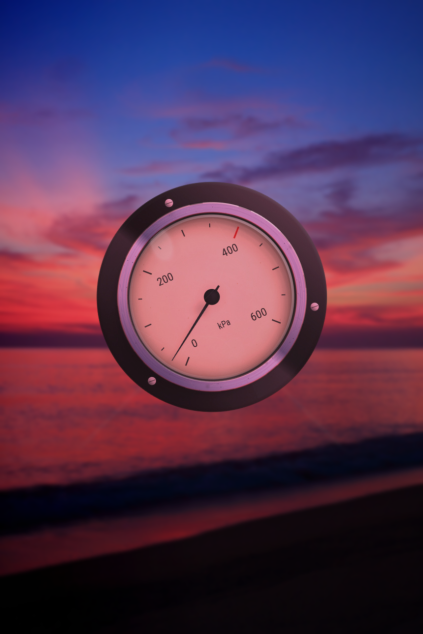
25 kPa
